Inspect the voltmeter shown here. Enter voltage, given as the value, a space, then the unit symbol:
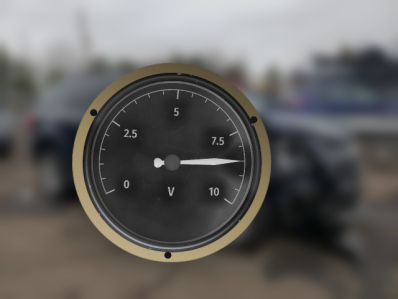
8.5 V
